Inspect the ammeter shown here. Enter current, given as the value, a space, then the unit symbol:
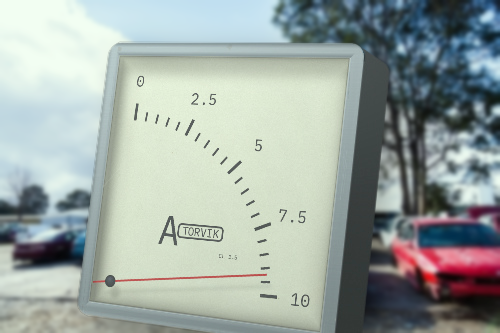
9.25 A
